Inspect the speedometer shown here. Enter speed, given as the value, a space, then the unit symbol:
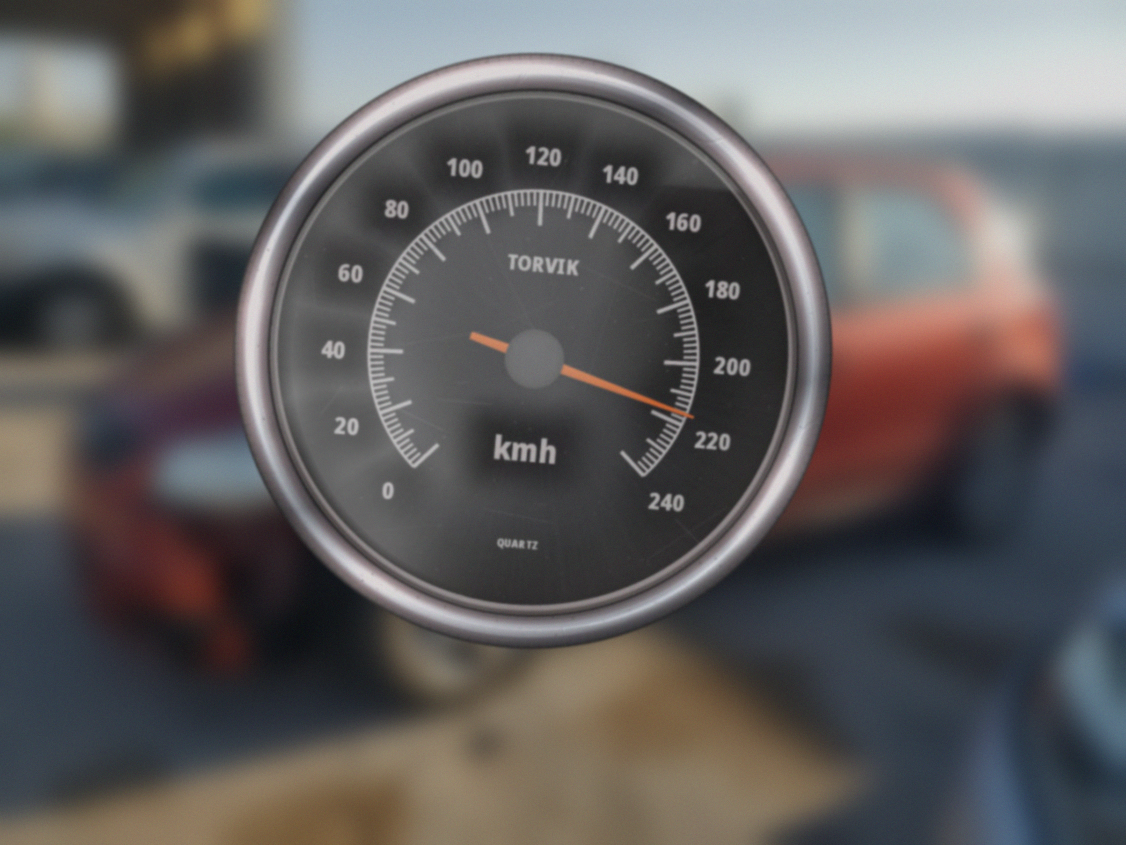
216 km/h
